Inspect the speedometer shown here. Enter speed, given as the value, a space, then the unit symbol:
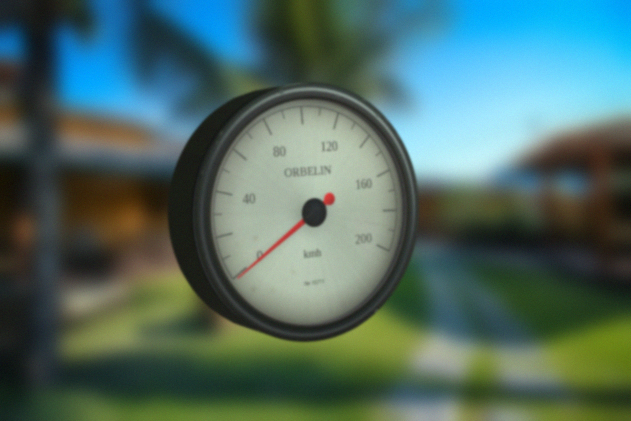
0 km/h
